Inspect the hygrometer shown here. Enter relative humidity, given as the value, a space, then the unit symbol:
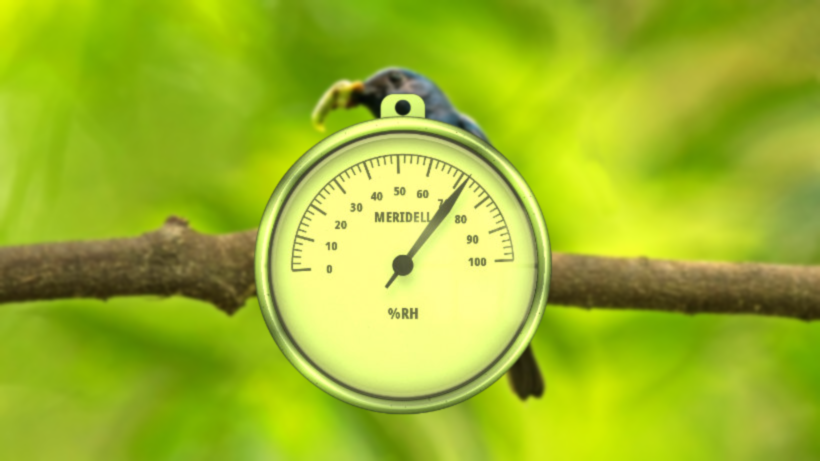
72 %
